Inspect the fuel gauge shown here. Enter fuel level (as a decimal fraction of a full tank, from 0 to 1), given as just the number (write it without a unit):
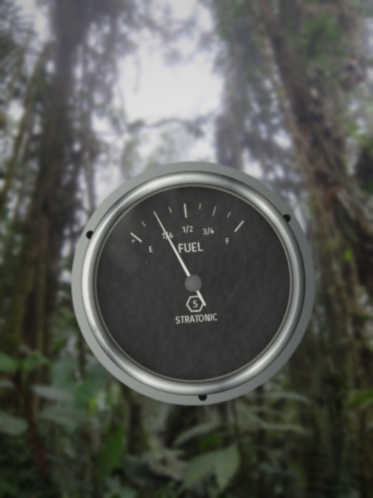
0.25
